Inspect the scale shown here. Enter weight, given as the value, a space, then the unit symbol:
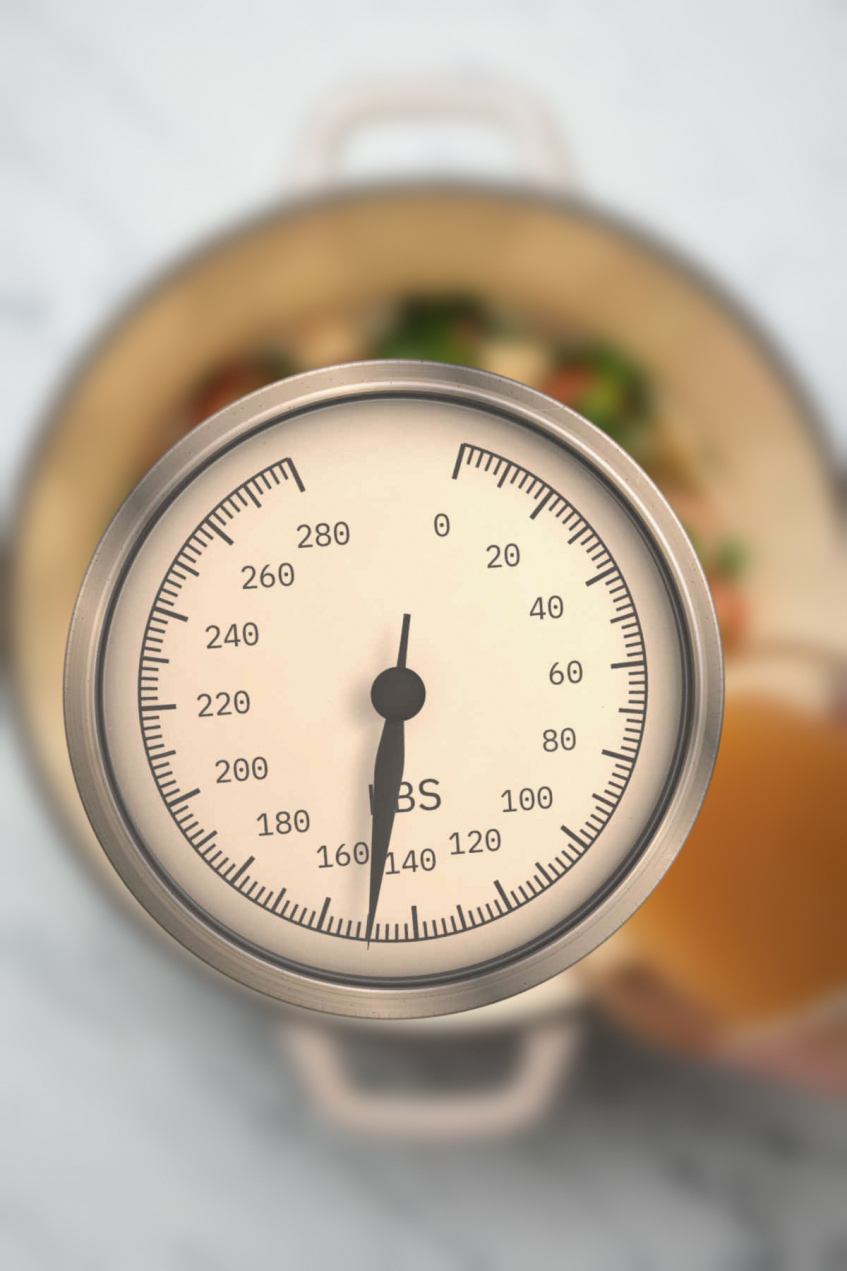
150 lb
